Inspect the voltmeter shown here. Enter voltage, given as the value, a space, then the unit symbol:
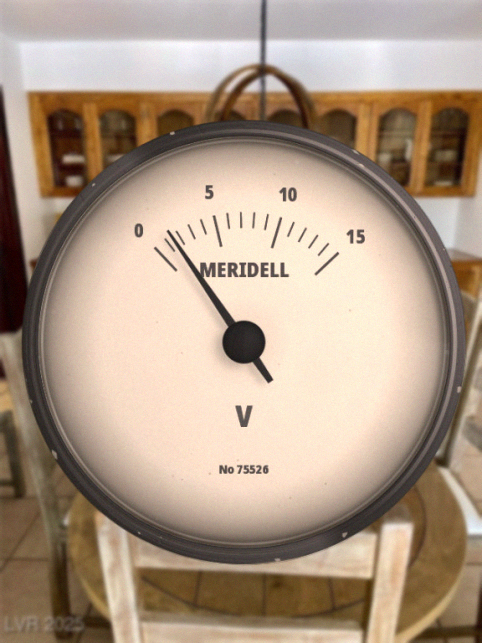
1.5 V
